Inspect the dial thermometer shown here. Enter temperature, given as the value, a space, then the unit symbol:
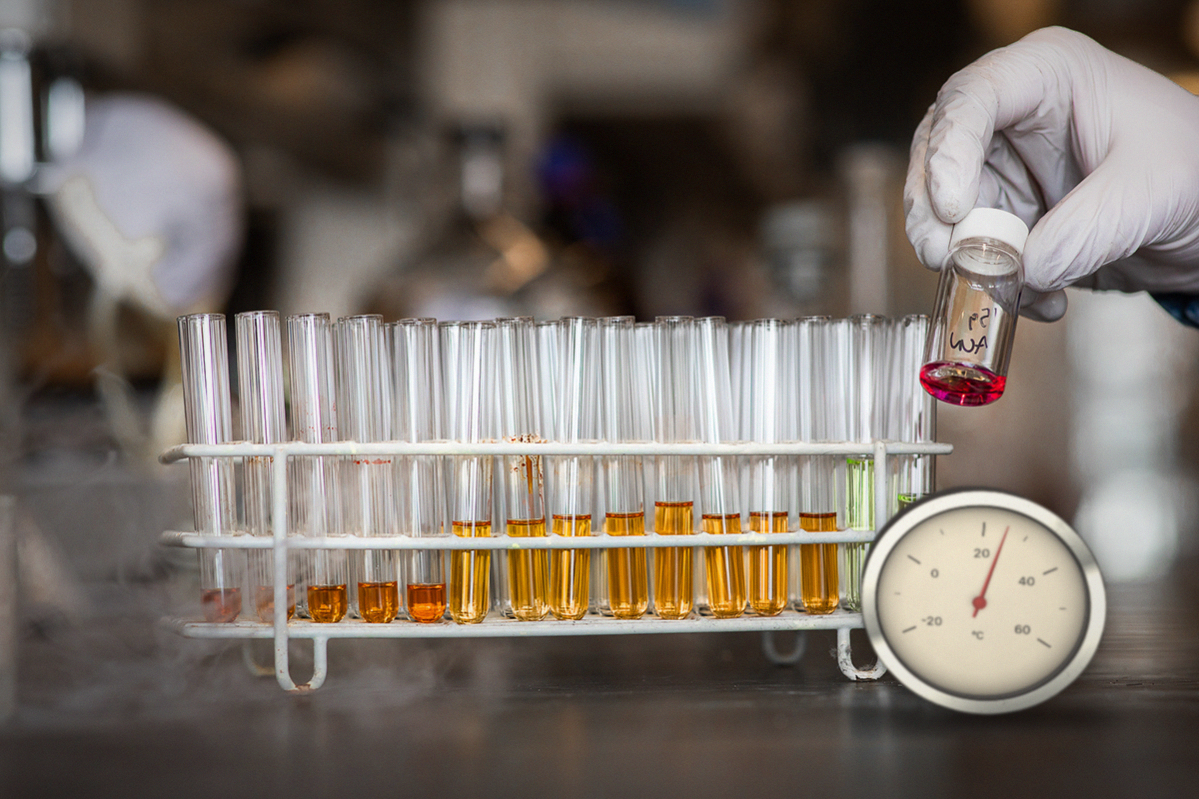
25 °C
